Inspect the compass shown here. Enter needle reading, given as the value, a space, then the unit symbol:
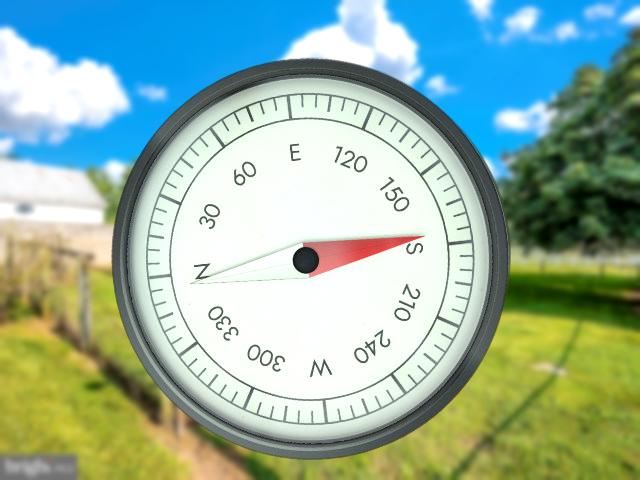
175 °
